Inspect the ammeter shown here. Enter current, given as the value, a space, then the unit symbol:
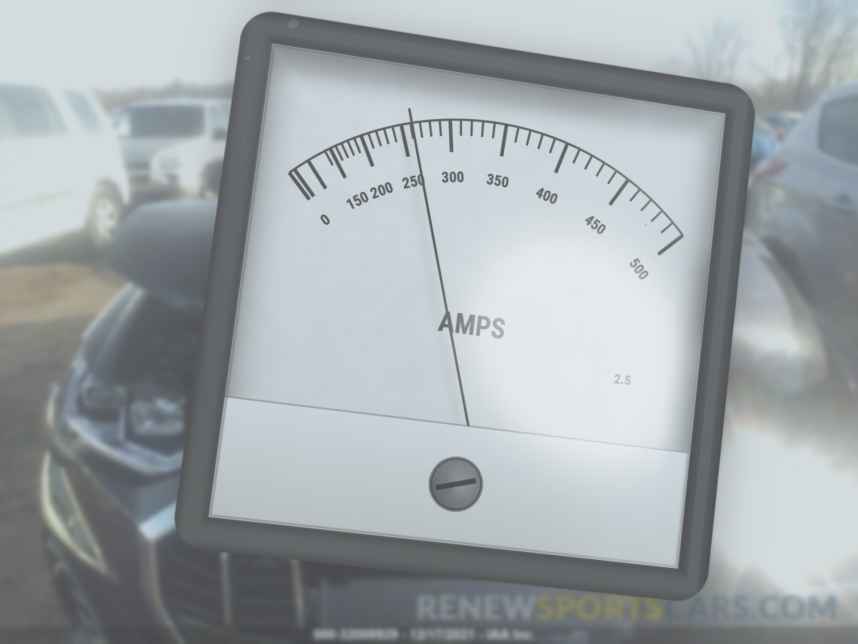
260 A
